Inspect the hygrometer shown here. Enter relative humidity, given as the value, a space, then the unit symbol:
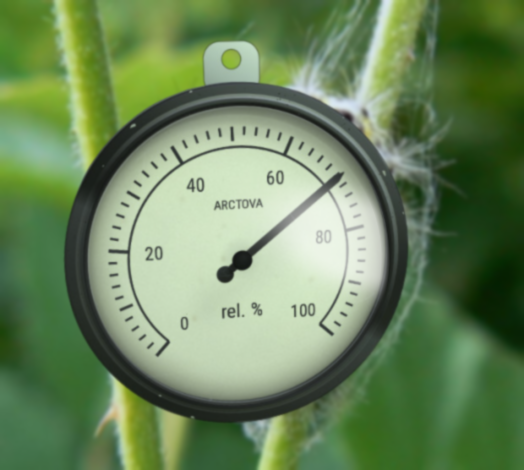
70 %
